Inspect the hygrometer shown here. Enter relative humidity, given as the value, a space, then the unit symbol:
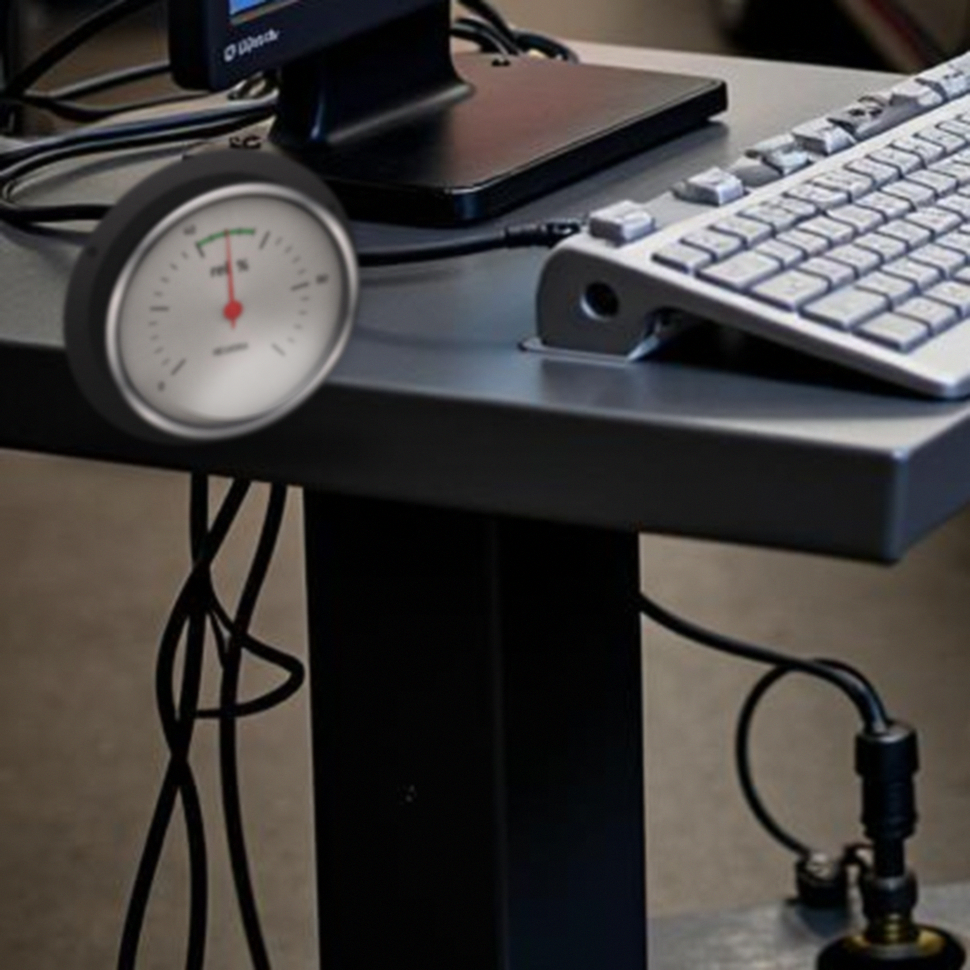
48 %
